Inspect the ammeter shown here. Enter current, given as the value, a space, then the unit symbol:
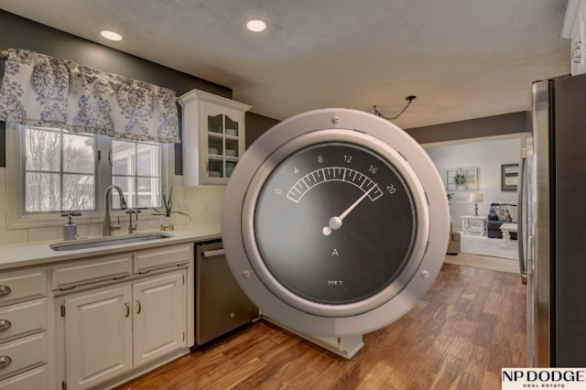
18 A
